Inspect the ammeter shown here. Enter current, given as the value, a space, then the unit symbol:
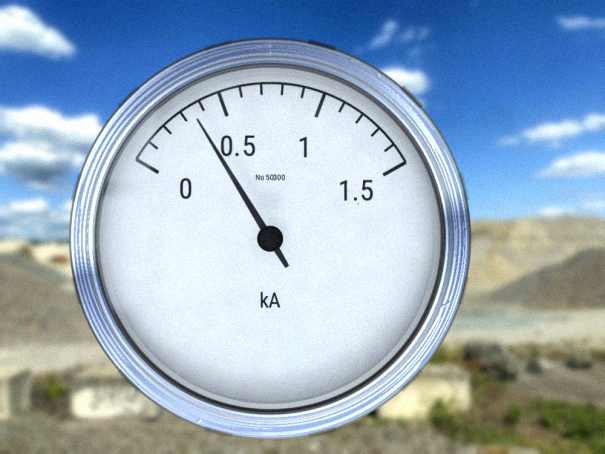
0.35 kA
